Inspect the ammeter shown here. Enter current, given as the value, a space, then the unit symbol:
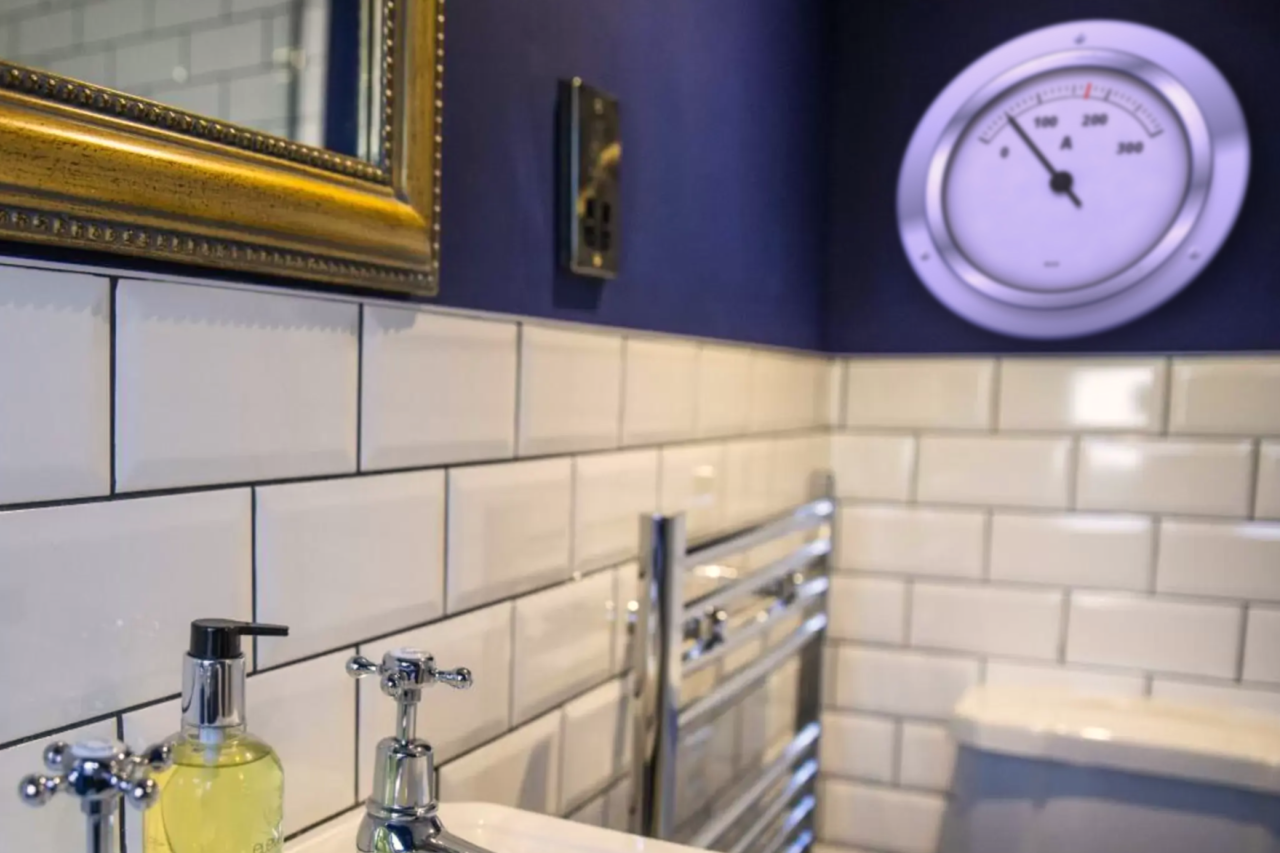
50 A
